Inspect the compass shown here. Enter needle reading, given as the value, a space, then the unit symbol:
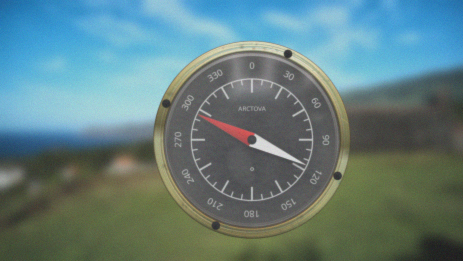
295 °
